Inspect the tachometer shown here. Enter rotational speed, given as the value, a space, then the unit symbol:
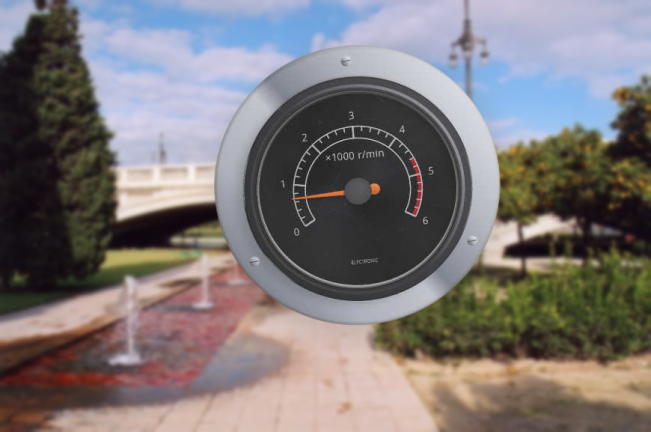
700 rpm
